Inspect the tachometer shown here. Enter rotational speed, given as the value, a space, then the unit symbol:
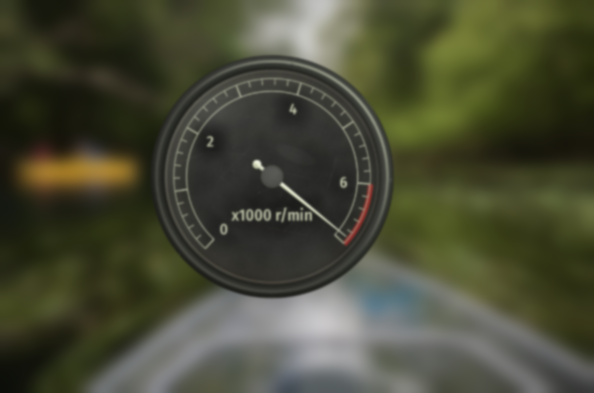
6900 rpm
